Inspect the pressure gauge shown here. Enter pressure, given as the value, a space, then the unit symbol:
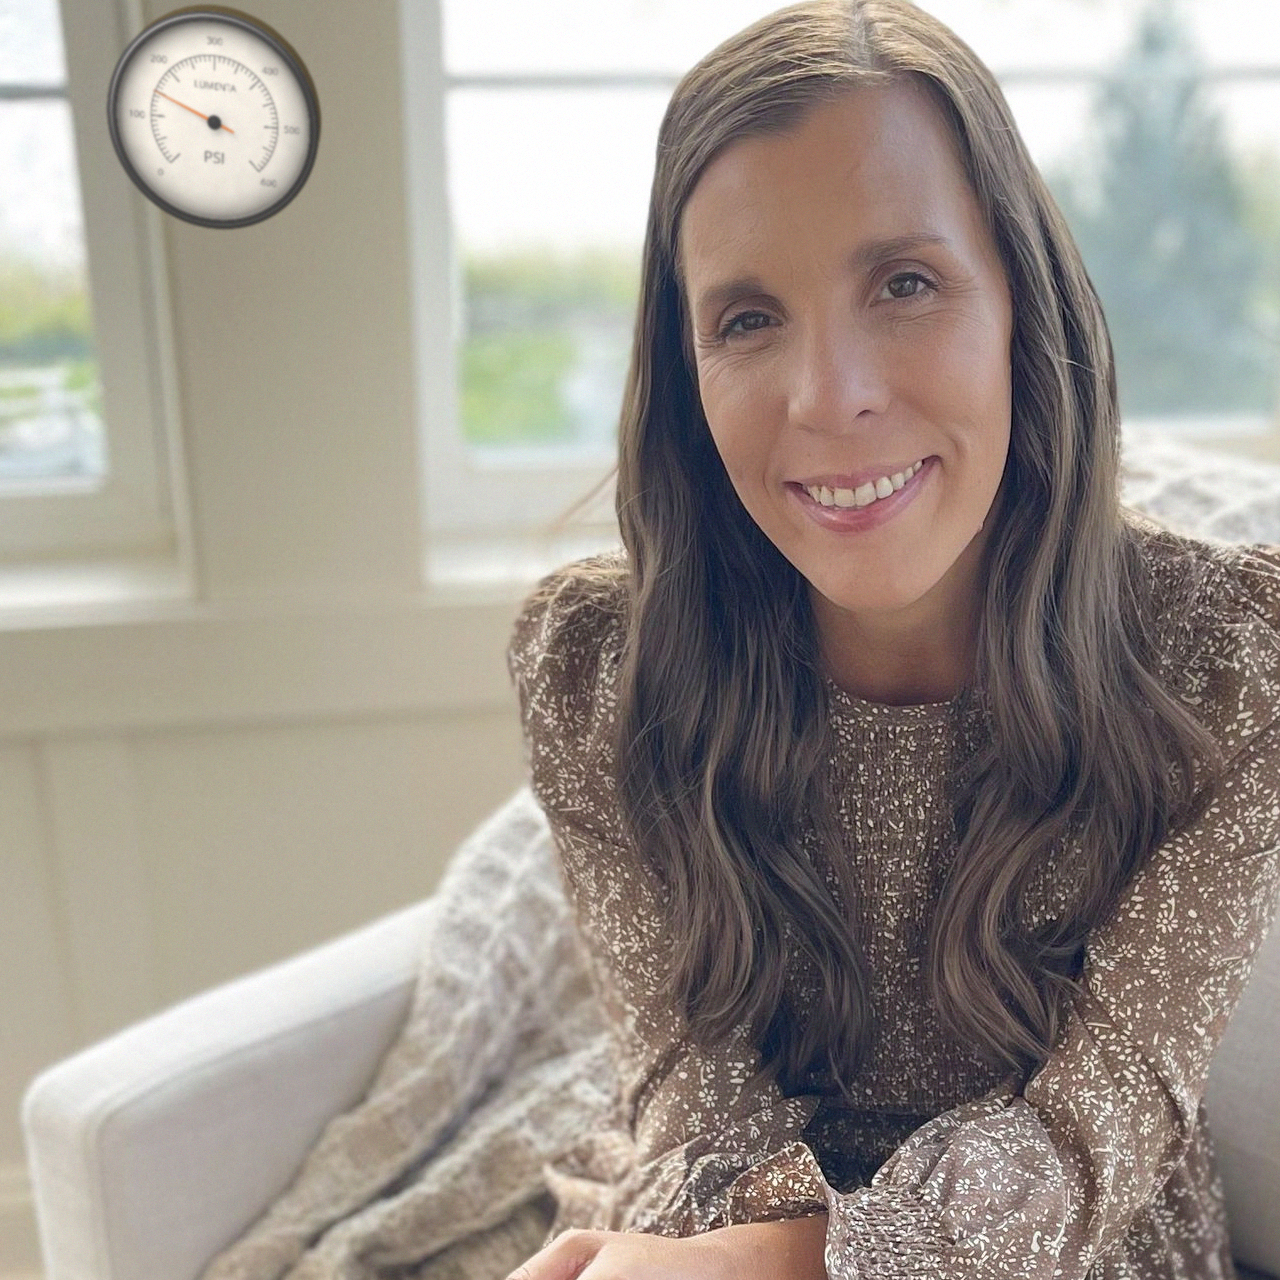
150 psi
